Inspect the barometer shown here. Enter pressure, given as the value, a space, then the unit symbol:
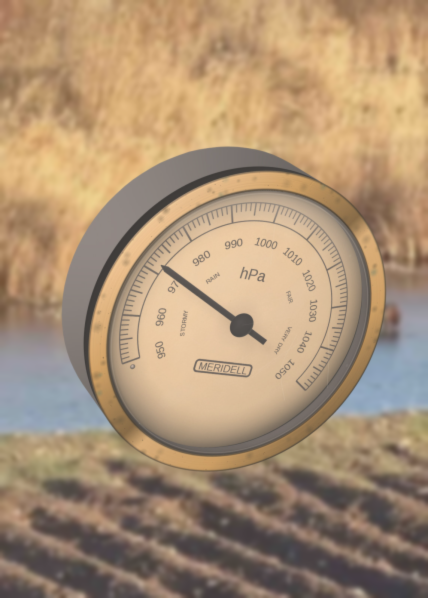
972 hPa
